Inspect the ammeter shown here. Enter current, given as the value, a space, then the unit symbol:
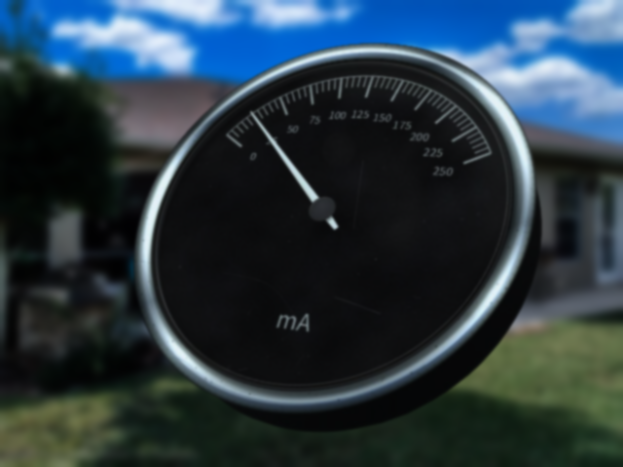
25 mA
